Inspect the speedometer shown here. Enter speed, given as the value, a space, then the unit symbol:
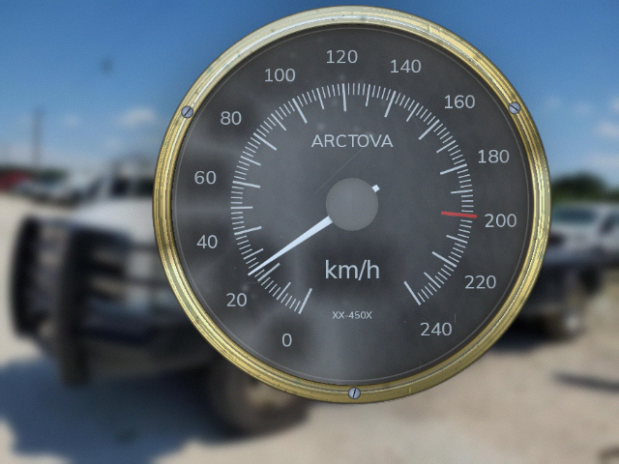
24 km/h
